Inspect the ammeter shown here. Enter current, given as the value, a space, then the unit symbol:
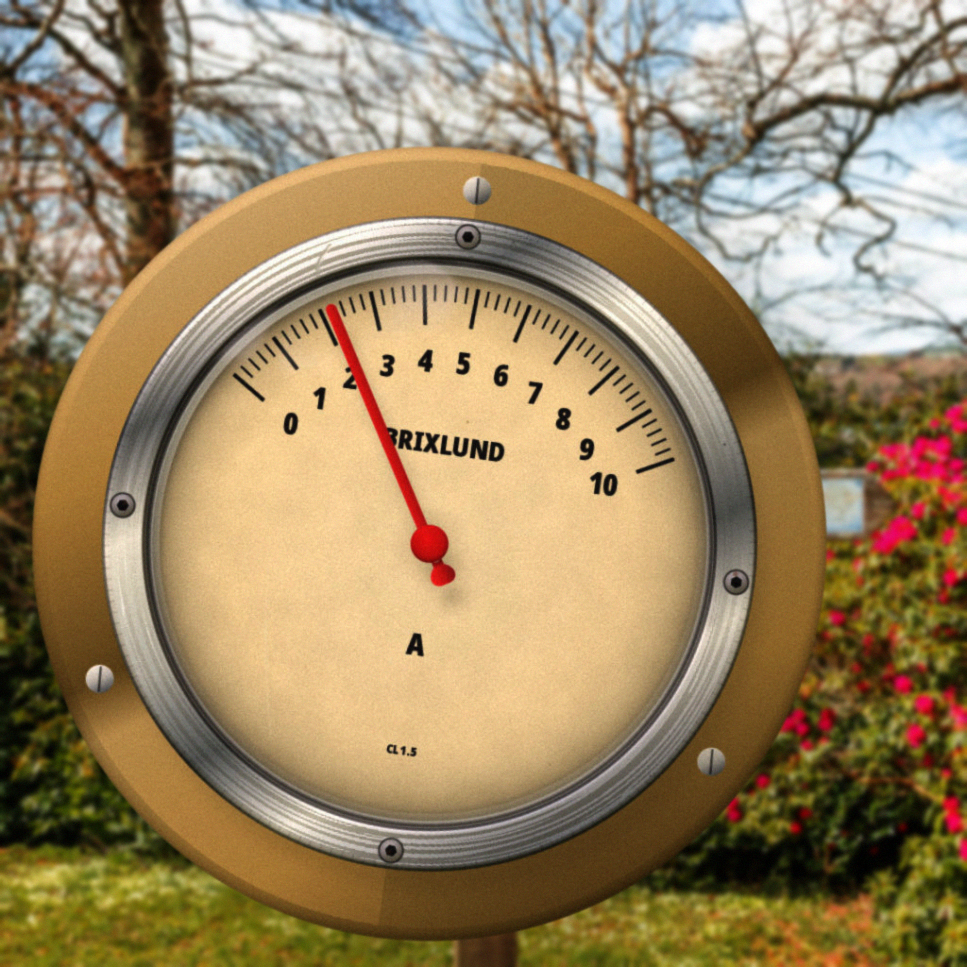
2.2 A
